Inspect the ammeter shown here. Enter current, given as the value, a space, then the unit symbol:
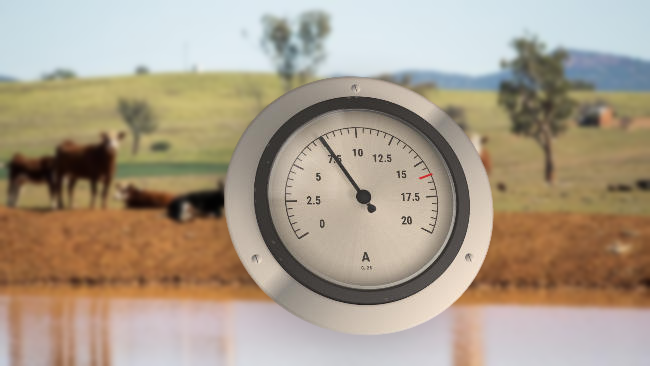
7.5 A
